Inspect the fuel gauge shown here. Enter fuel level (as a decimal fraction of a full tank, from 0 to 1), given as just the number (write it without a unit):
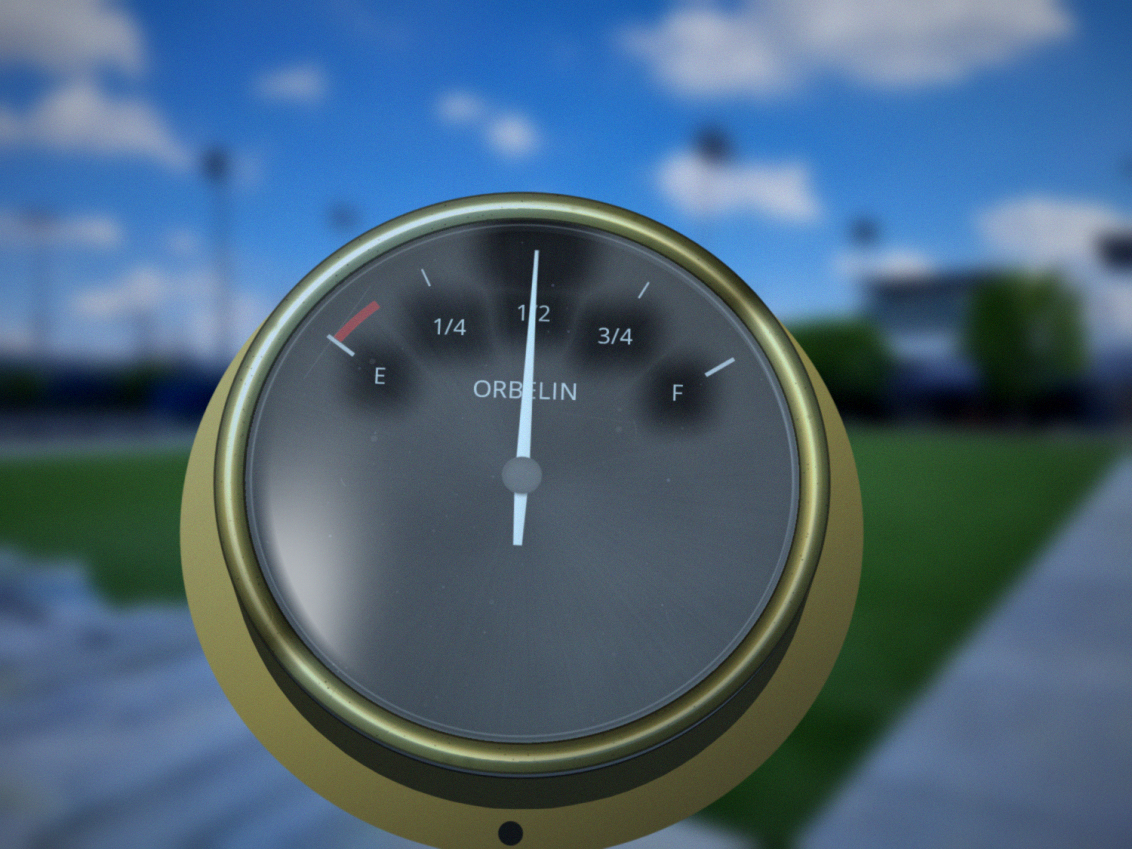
0.5
